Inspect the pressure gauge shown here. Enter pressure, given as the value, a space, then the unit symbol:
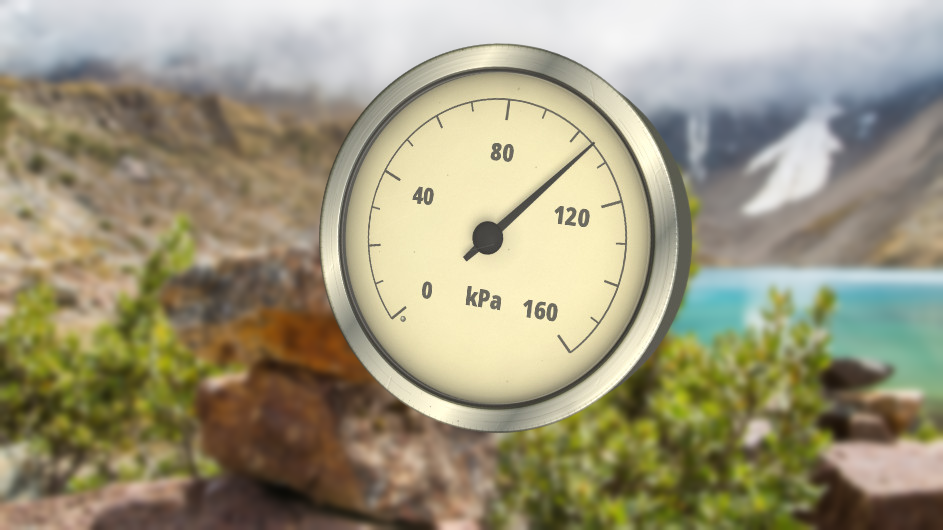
105 kPa
